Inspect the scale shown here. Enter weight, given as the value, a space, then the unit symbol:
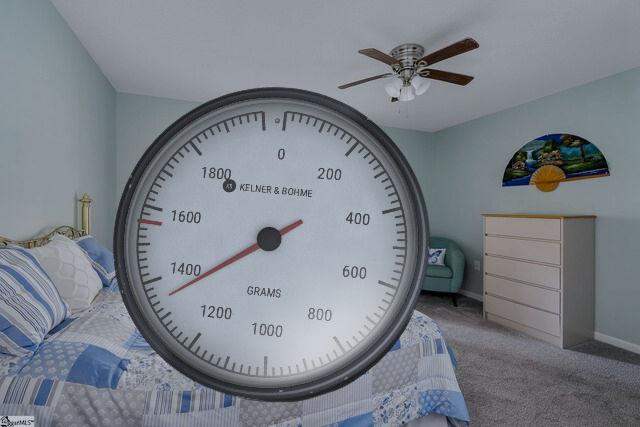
1340 g
